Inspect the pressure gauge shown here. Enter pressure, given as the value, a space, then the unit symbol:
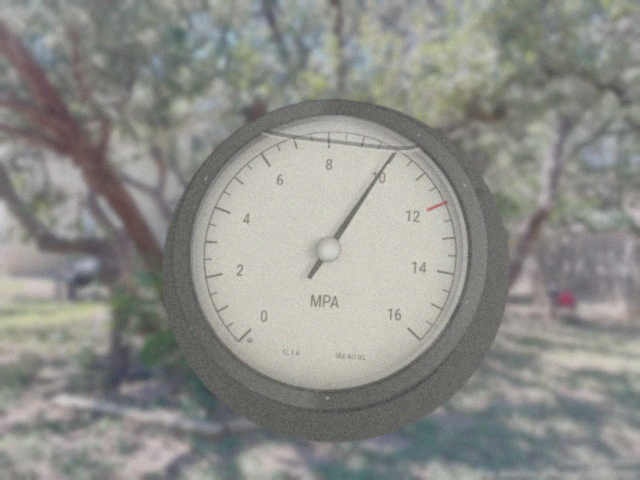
10 MPa
